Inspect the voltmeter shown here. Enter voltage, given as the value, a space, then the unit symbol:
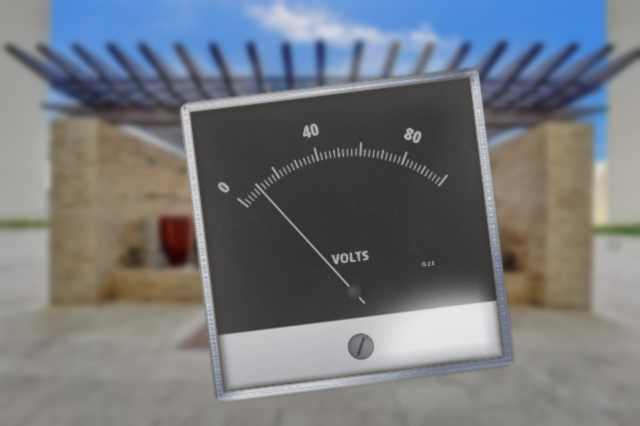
10 V
